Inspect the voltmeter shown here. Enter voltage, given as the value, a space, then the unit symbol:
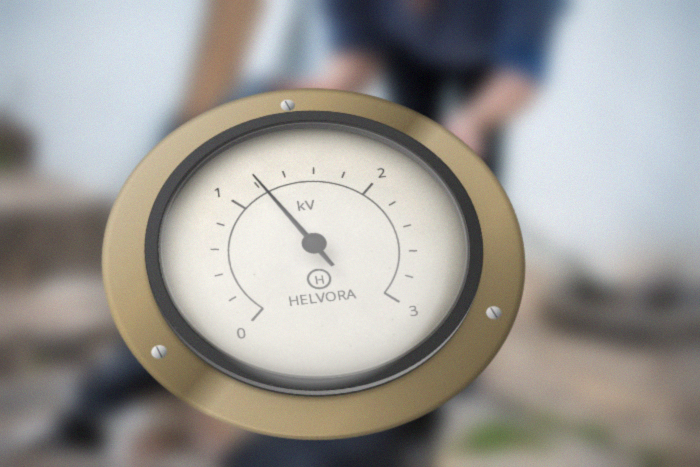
1.2 kV
